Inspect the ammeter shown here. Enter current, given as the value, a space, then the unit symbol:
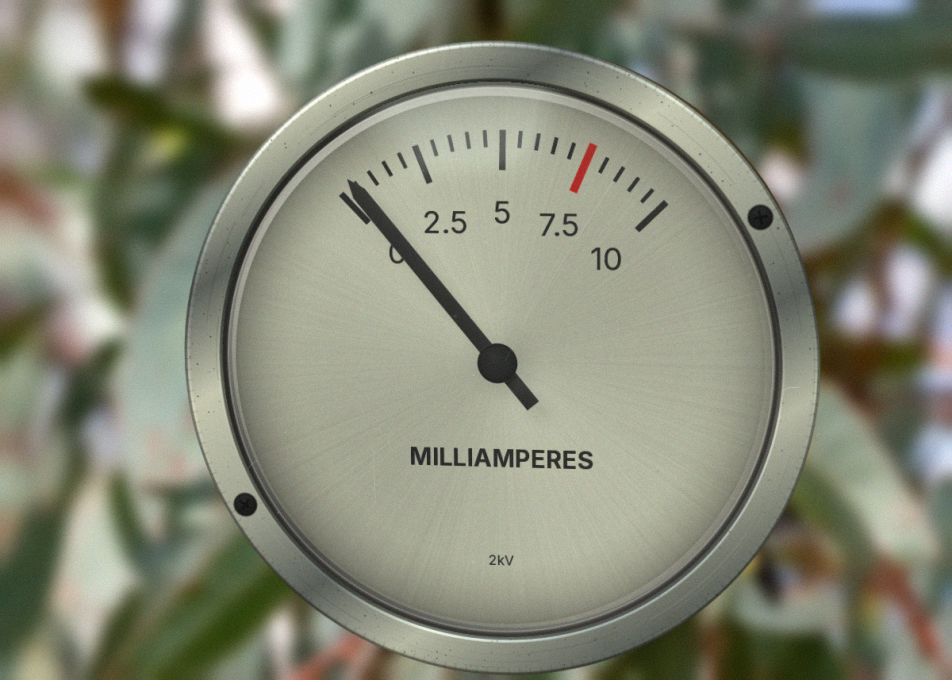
0.5 mA
